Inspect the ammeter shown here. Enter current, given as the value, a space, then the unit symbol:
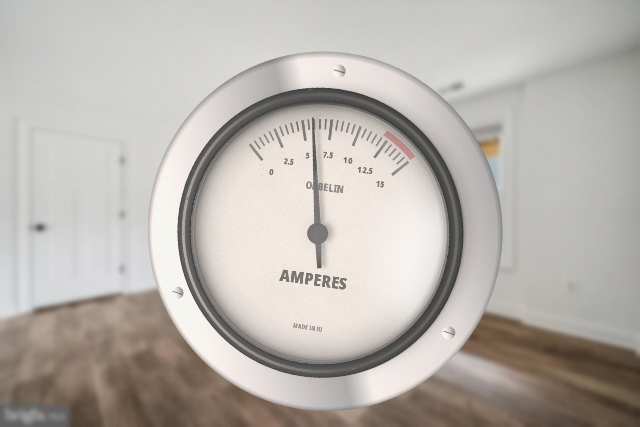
6 A
